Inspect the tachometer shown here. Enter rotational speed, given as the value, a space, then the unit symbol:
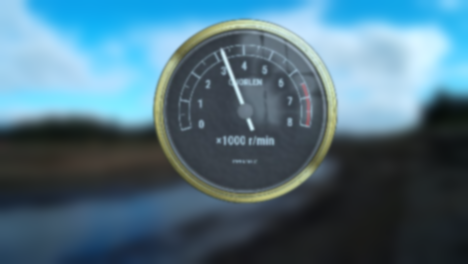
3250 rpm
